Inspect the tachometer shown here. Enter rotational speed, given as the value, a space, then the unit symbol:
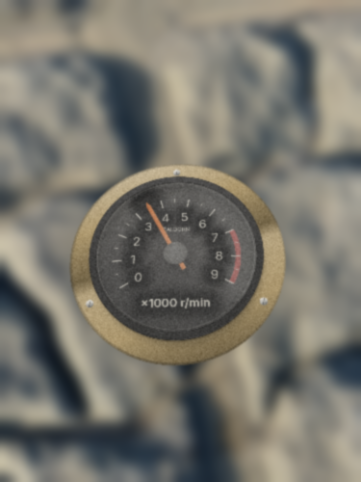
3500 rpm
